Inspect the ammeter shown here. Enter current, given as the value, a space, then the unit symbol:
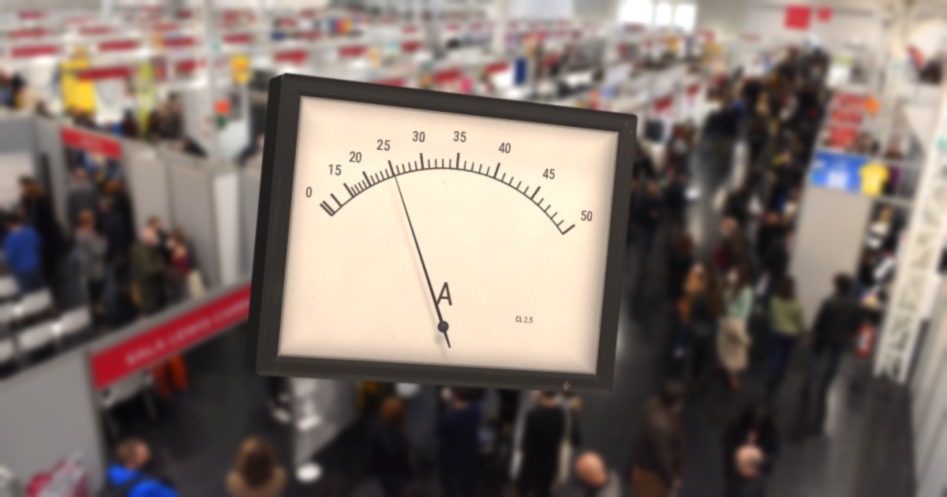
25 A
